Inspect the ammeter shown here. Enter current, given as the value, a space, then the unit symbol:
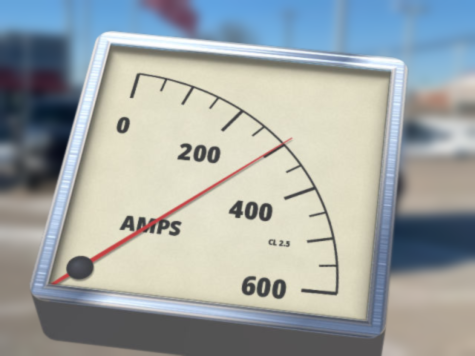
300 A
